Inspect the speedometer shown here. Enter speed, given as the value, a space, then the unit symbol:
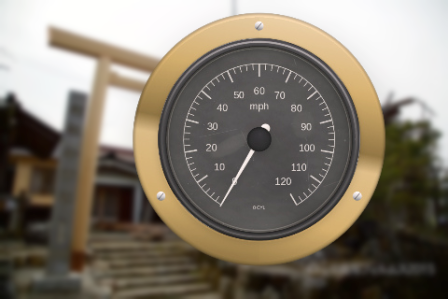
0 mph
